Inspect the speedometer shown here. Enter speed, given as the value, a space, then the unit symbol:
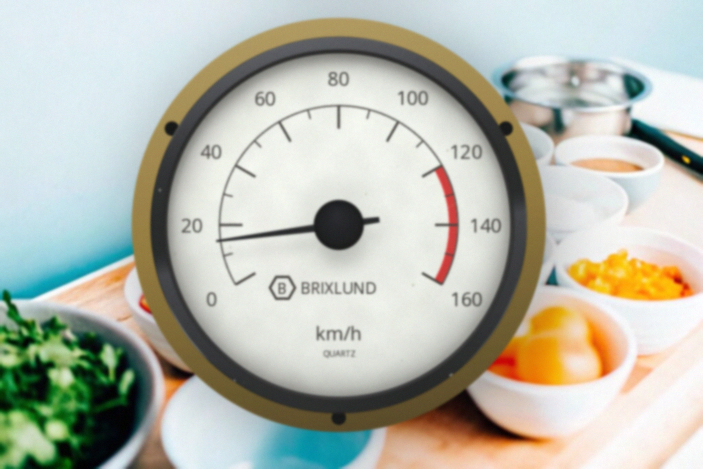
15 km/h
